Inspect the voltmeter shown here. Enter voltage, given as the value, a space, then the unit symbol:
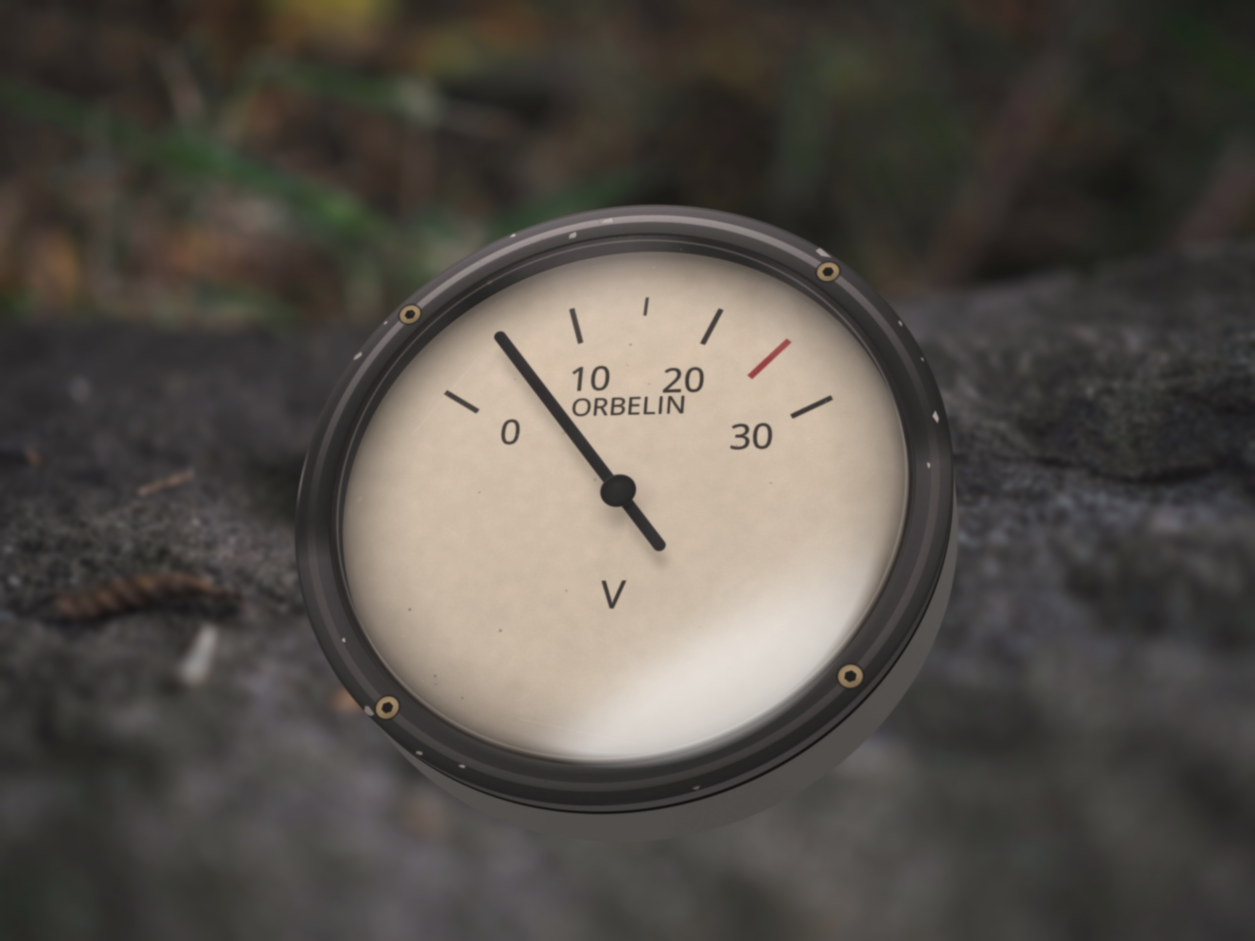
5 V
